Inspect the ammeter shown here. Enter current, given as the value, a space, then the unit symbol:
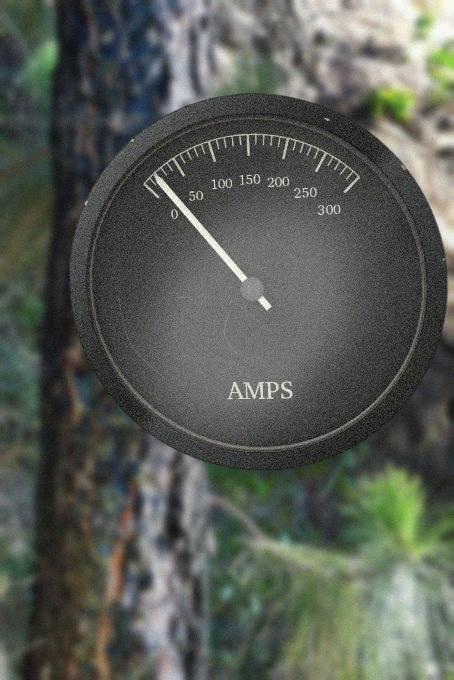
20 A
